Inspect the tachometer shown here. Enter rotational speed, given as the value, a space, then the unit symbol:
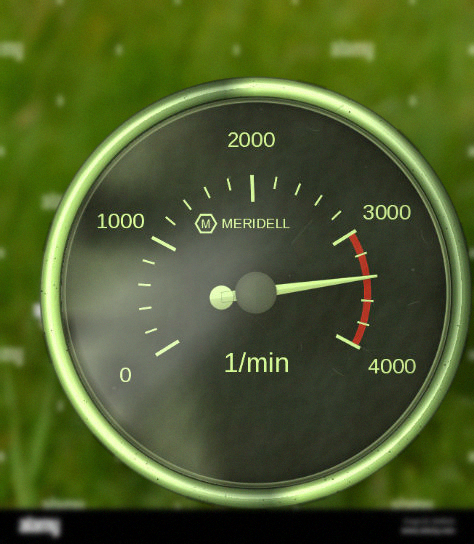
3400 rpm
